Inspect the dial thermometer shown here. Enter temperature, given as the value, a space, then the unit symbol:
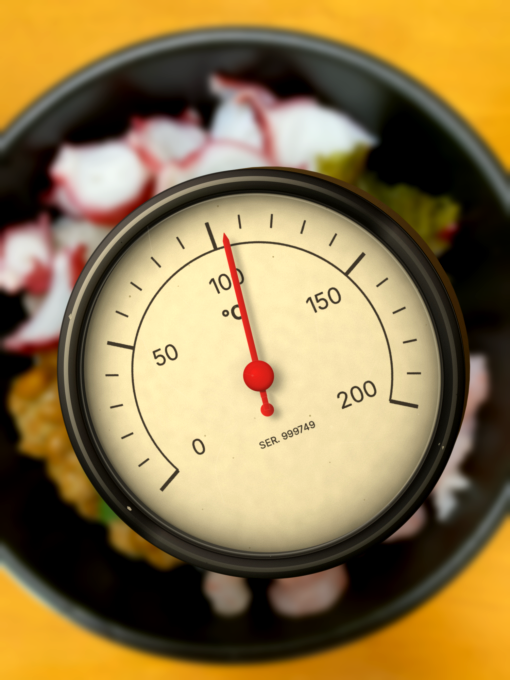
105 °C
